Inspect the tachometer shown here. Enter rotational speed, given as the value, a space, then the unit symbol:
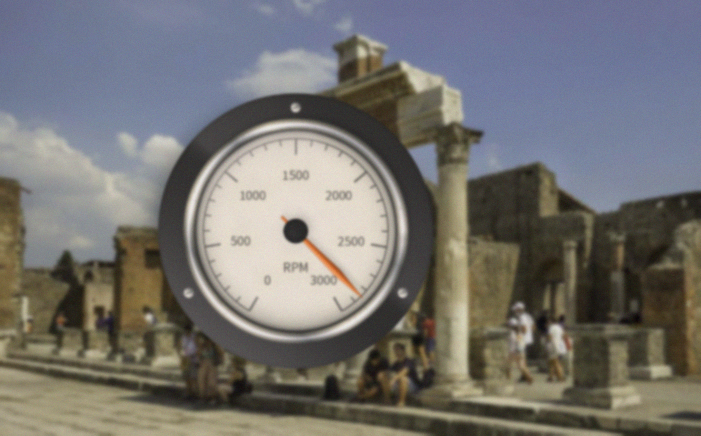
2850 rpm
